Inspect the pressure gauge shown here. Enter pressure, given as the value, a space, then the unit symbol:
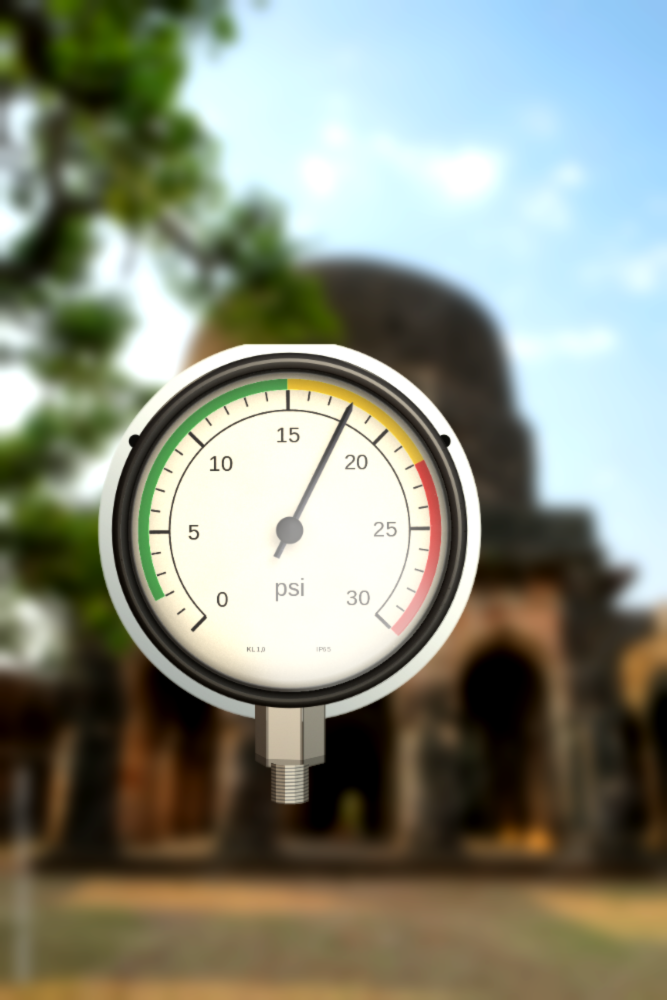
18 psi
